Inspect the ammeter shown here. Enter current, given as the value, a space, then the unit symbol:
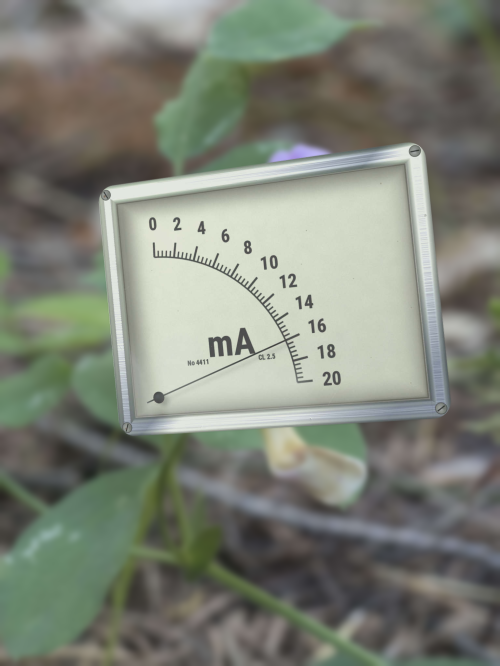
16 mA
